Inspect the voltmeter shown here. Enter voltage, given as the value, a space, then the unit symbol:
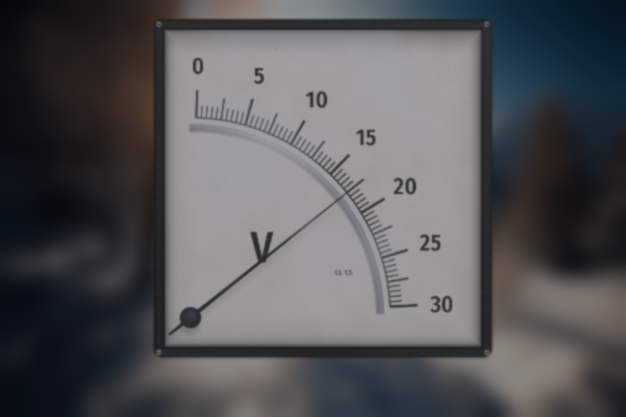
17.5 V
